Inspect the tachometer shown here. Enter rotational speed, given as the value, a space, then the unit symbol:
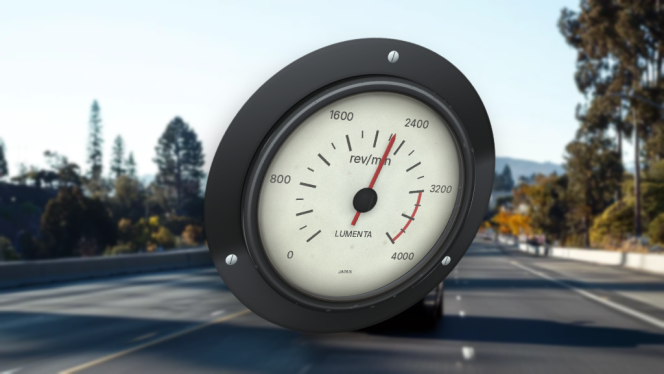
2200 rpm
